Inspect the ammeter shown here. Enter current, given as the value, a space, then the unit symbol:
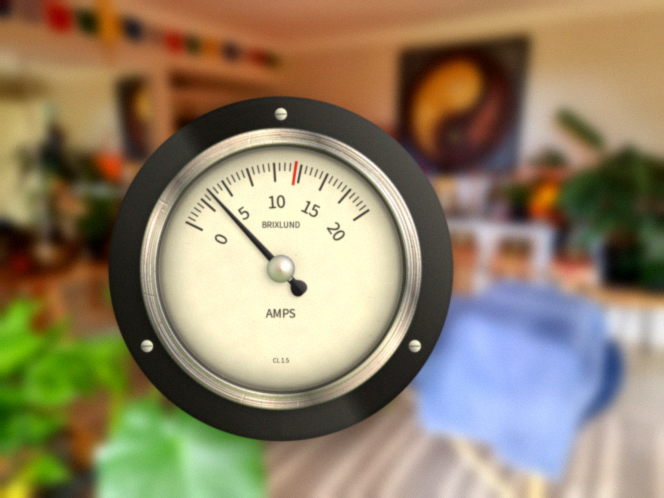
3.5 A
